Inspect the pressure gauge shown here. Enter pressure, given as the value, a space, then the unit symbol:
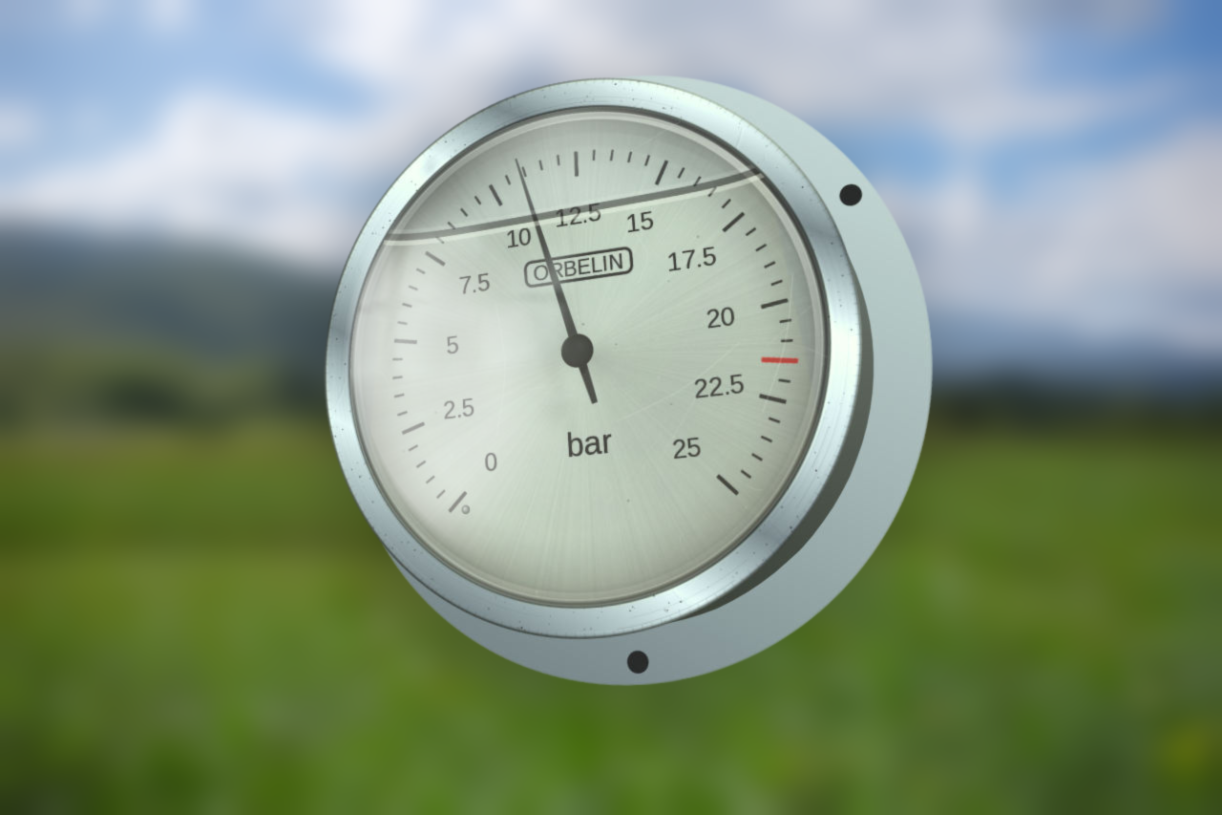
11 bar
